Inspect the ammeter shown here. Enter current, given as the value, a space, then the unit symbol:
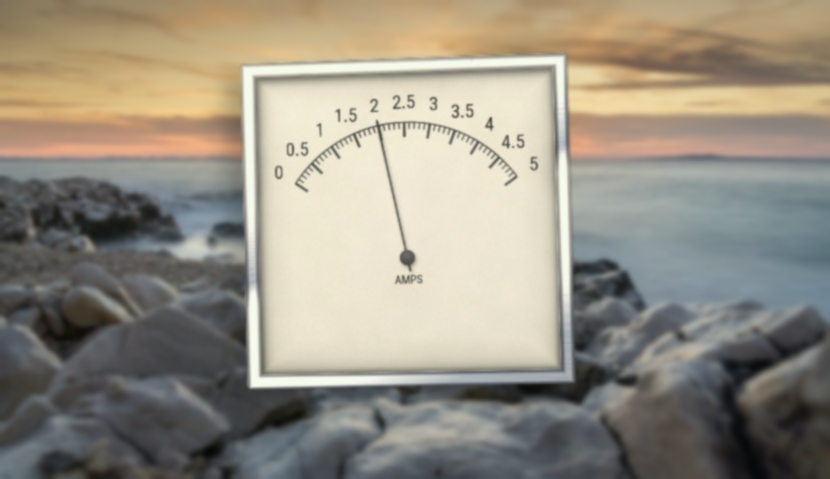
2 A
